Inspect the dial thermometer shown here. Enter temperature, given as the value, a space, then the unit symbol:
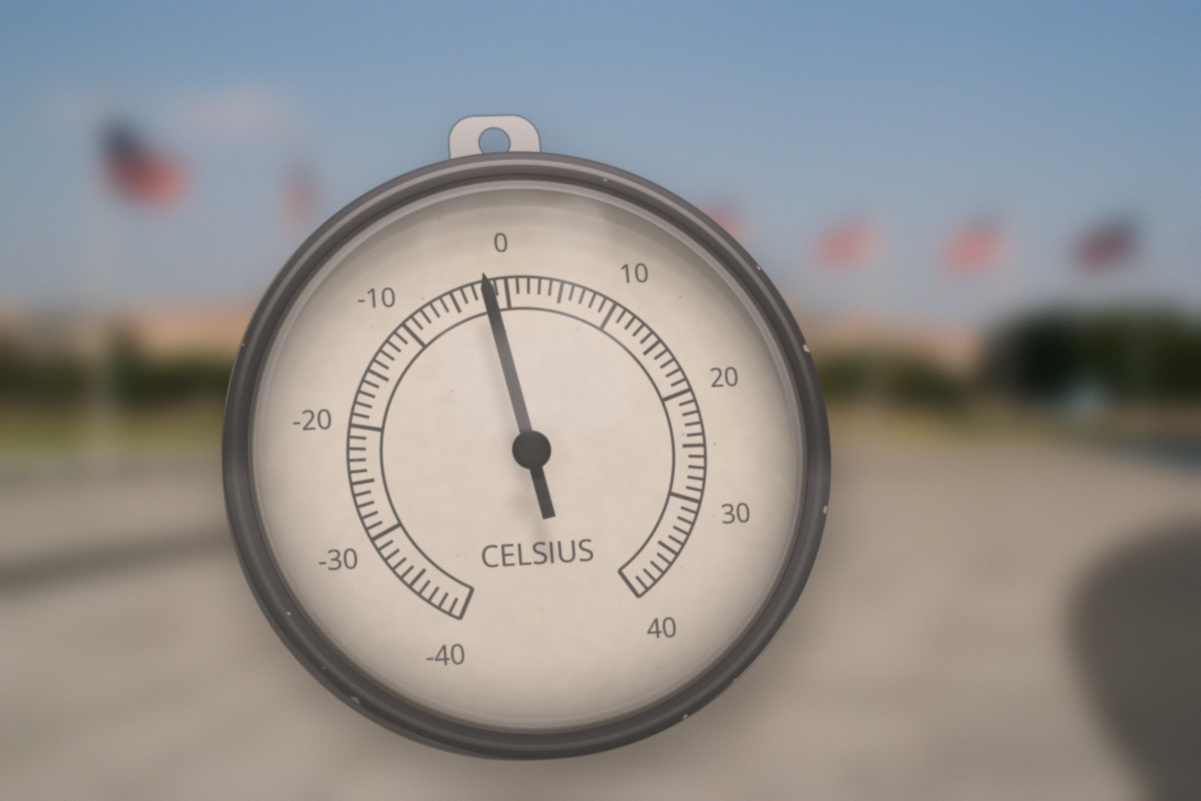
-2 °C
